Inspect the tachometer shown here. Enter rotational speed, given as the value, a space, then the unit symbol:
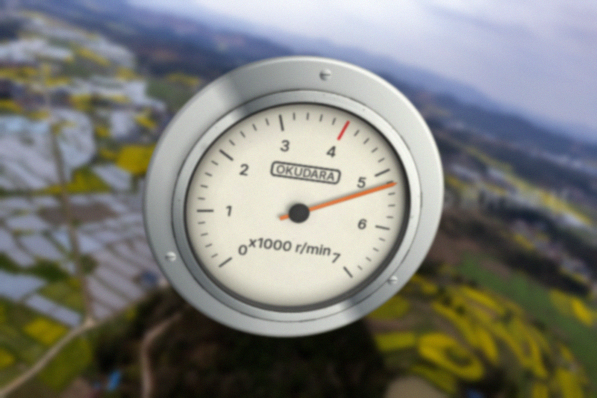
5200 rpm
